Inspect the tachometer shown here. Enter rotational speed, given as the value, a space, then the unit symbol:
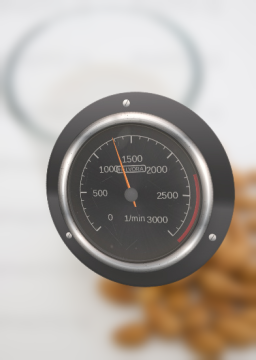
1300 rpm
